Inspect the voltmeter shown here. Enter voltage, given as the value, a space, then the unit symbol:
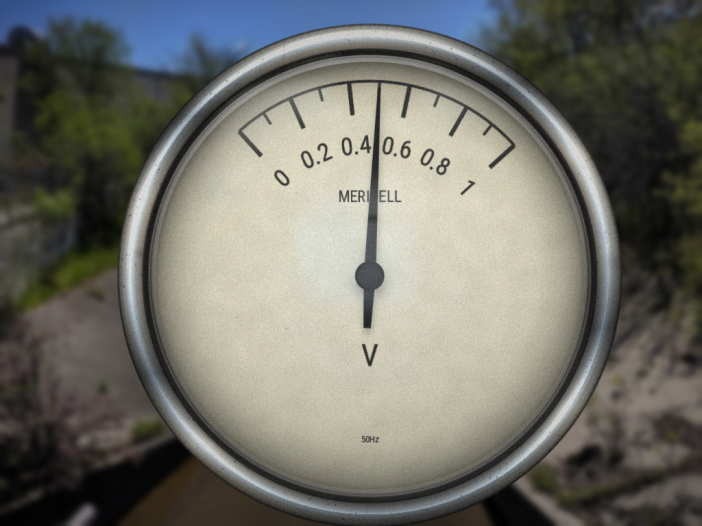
0.5 V
